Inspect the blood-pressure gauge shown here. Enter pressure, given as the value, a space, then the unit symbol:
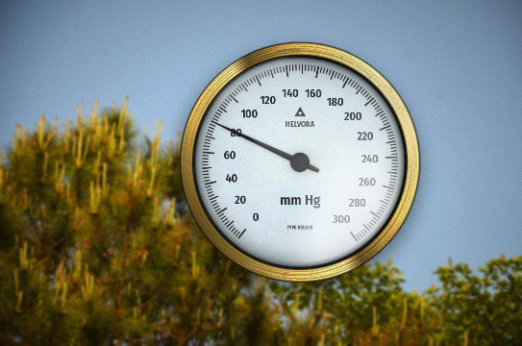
80 mmHg
